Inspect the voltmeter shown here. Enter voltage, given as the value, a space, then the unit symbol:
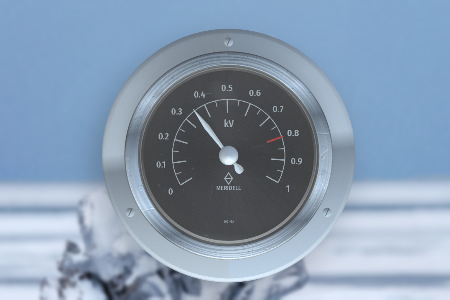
0.35 kV
